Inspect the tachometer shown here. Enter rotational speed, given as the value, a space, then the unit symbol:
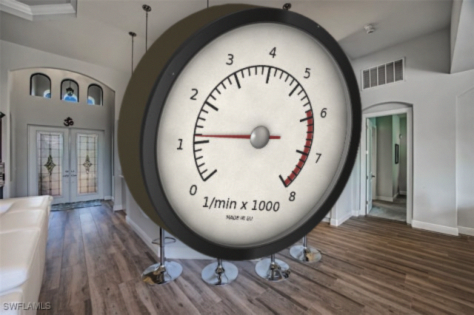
1200 rpm
